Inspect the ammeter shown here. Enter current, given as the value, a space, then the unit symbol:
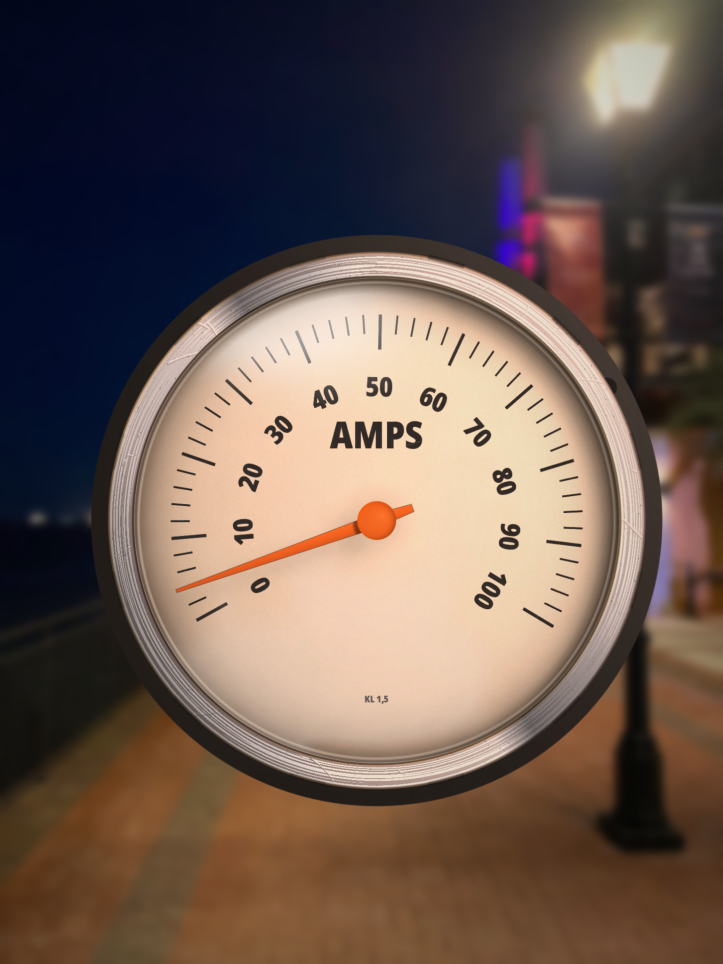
4 A
